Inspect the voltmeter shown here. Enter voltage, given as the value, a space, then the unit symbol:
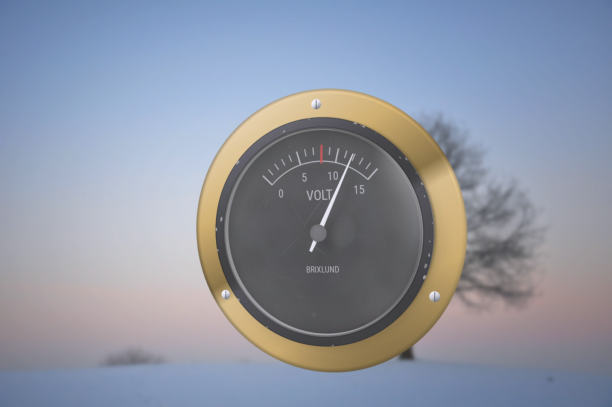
12 V
